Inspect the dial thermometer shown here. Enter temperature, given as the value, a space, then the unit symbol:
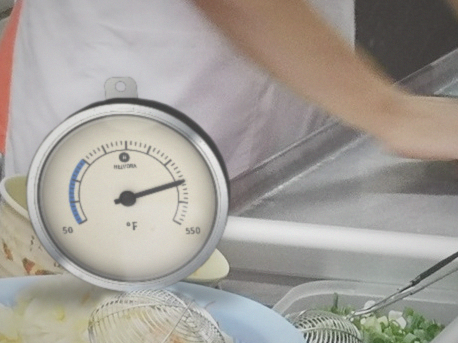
450 °F
